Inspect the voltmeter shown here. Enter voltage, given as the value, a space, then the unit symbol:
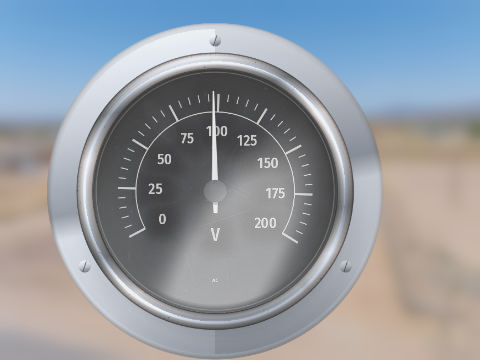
97.5 V
